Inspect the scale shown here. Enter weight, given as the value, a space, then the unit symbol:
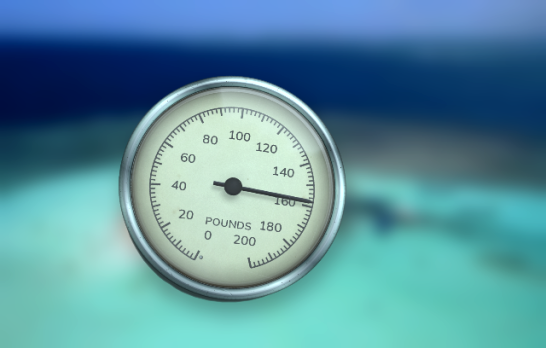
158 lb
